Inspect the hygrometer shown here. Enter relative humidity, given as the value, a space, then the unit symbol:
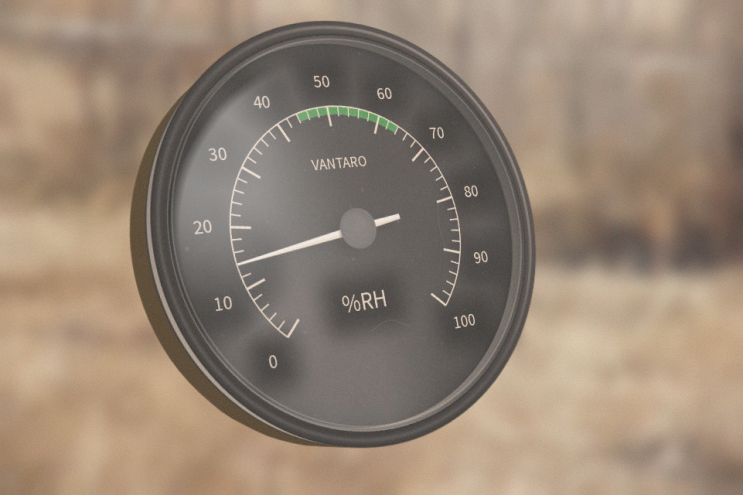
14 %
